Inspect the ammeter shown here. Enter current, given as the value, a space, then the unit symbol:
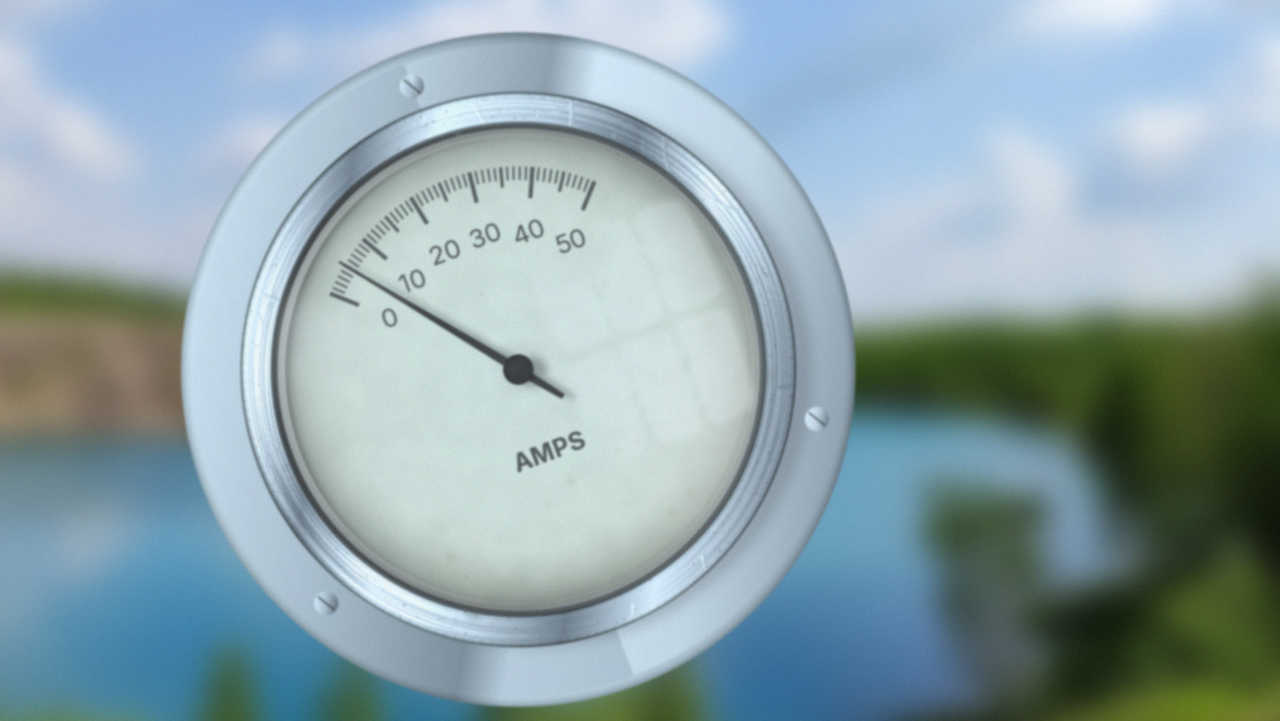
5 A
